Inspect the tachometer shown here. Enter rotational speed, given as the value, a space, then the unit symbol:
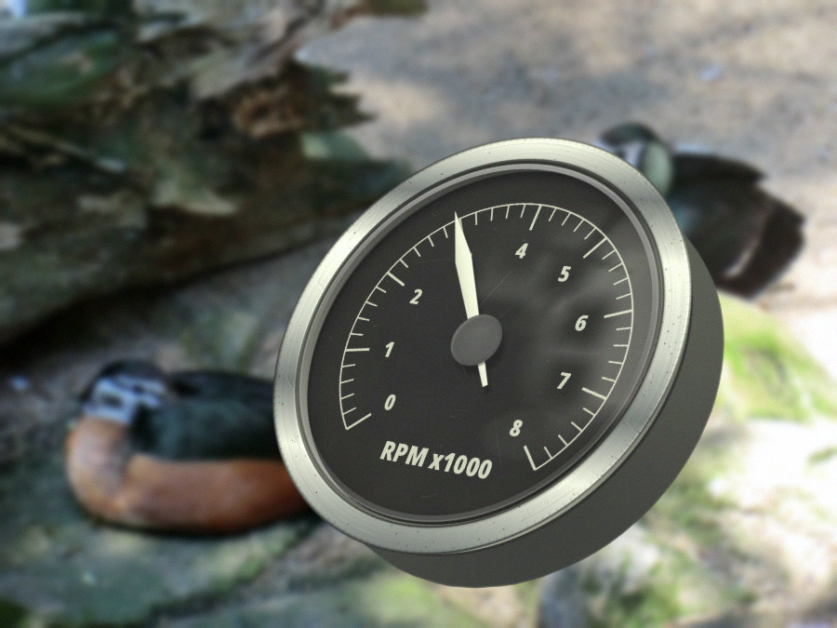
3000 rpm
